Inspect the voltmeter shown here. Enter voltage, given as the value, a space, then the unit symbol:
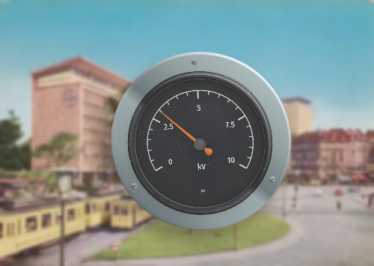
3 kV
